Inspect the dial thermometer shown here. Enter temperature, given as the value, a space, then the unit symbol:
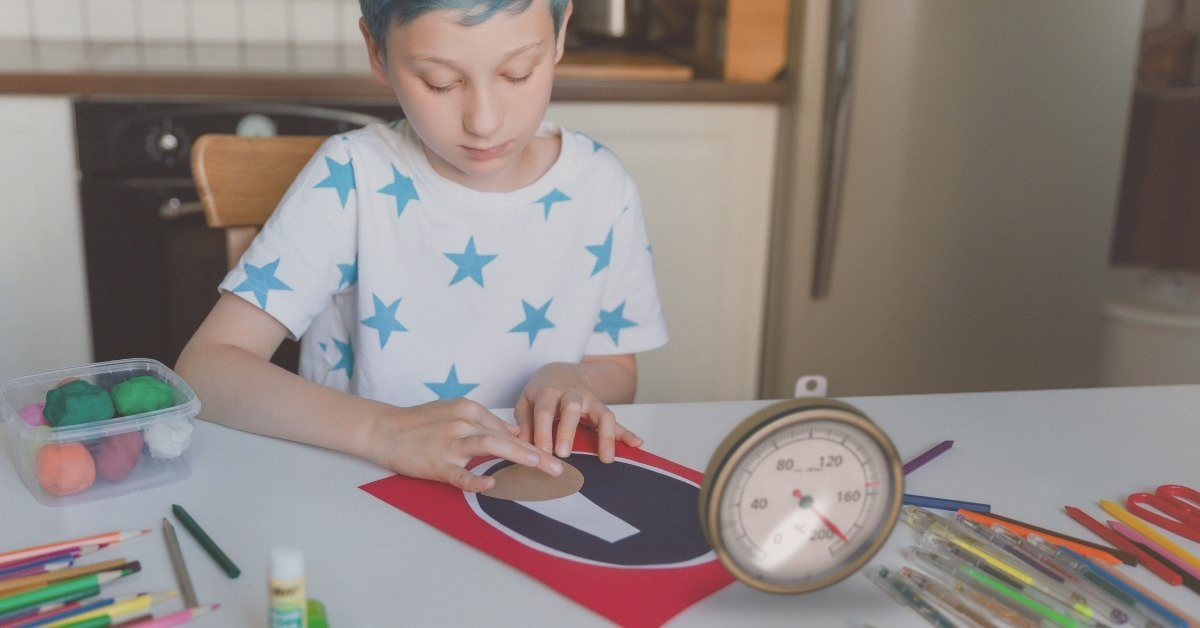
190 °C
